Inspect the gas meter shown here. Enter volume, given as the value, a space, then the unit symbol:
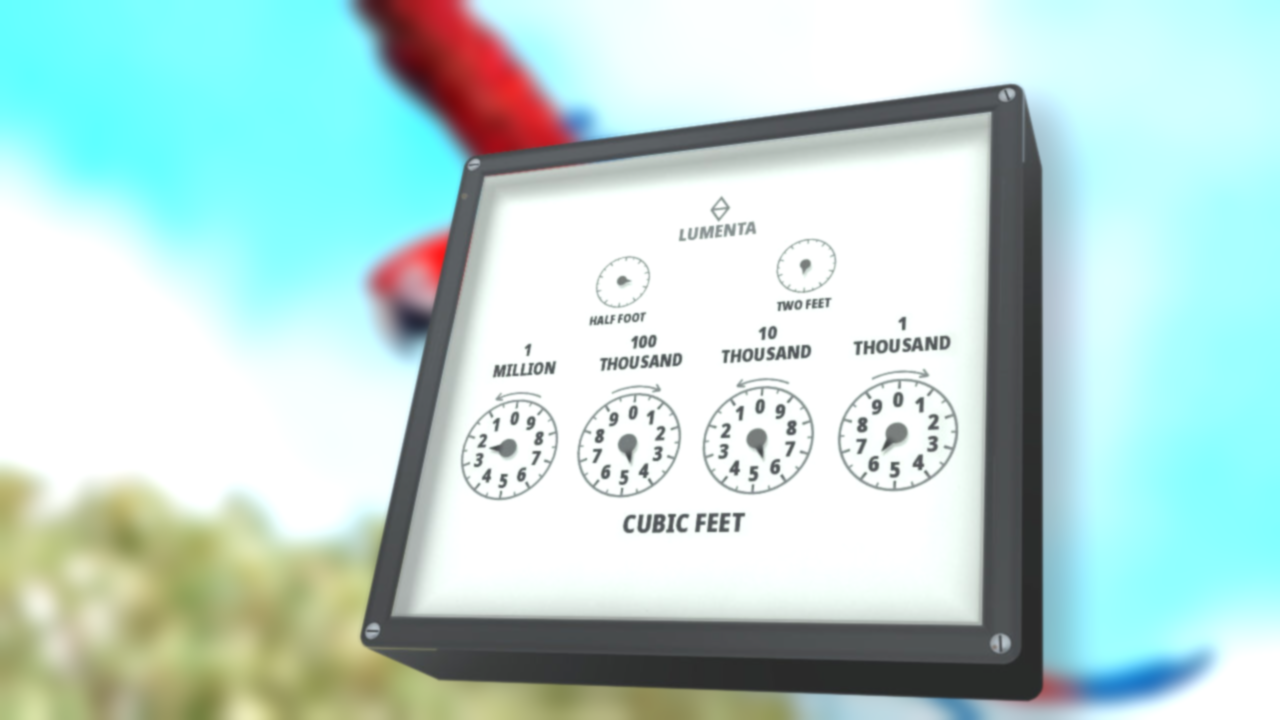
245600 ft³
